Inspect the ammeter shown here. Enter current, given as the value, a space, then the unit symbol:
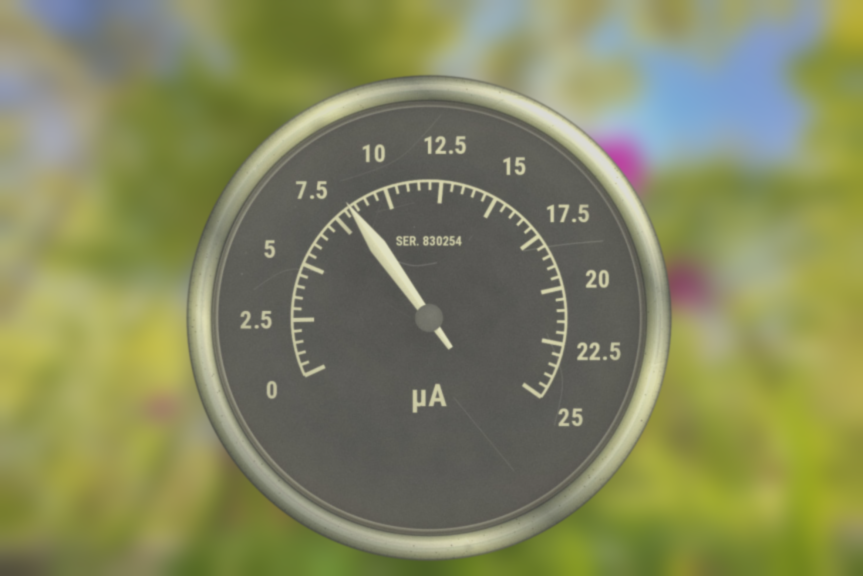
8.25 µA
